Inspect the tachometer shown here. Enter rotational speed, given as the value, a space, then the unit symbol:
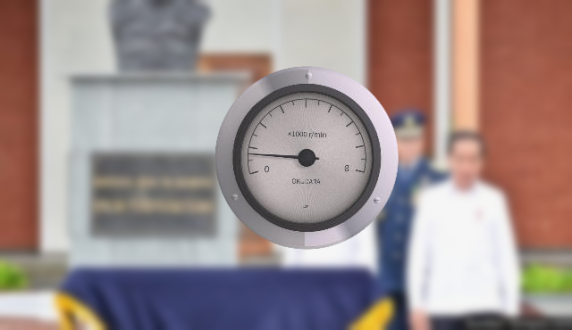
750 rpm
